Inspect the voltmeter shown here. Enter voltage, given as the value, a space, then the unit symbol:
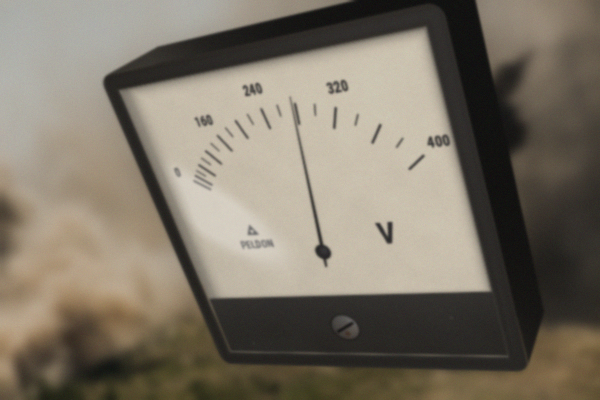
280 V
